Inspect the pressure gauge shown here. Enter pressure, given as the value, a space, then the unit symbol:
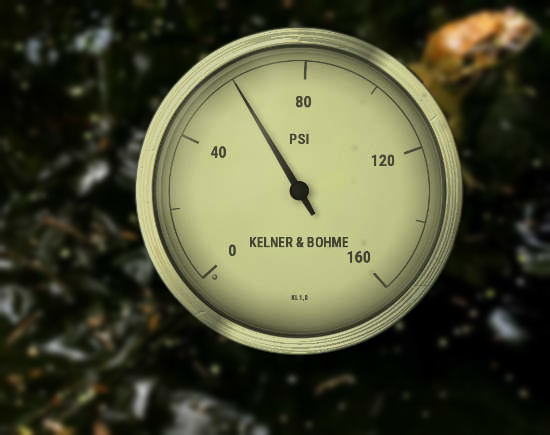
60 psi
